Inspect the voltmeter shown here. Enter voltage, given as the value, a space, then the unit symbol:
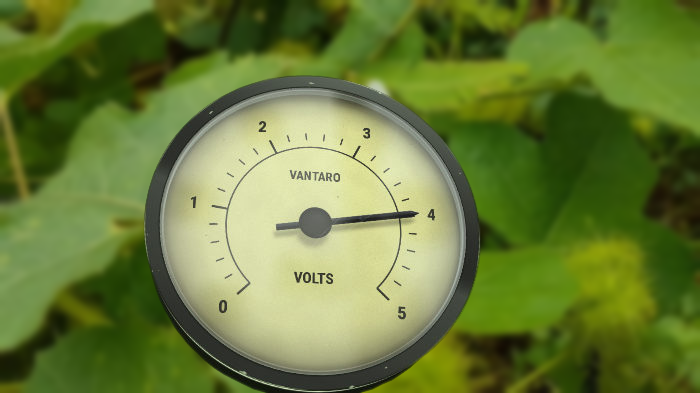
4 V
